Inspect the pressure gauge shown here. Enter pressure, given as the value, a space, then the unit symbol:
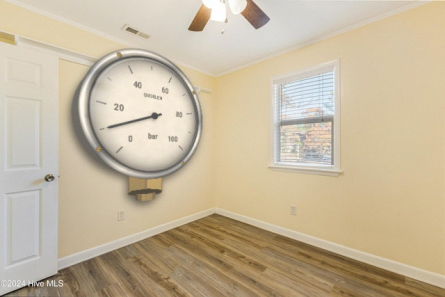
10 bar
